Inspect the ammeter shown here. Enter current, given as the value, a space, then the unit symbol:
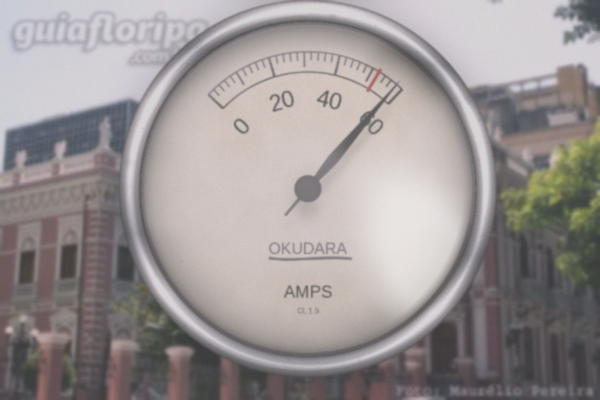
58 A
